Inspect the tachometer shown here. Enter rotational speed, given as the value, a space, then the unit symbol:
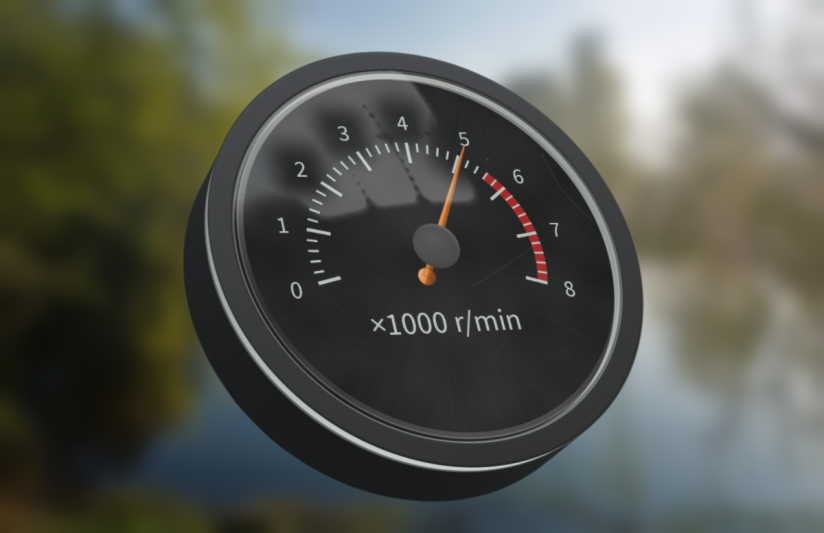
5000 rpm
